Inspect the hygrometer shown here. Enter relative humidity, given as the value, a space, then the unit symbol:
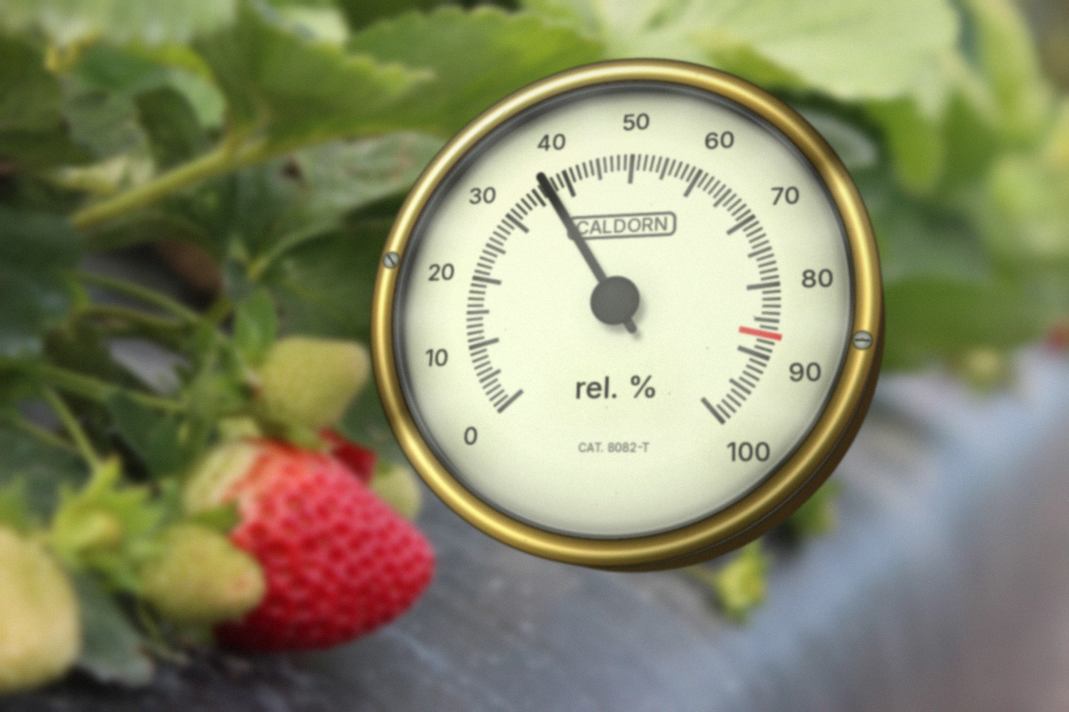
37 %
